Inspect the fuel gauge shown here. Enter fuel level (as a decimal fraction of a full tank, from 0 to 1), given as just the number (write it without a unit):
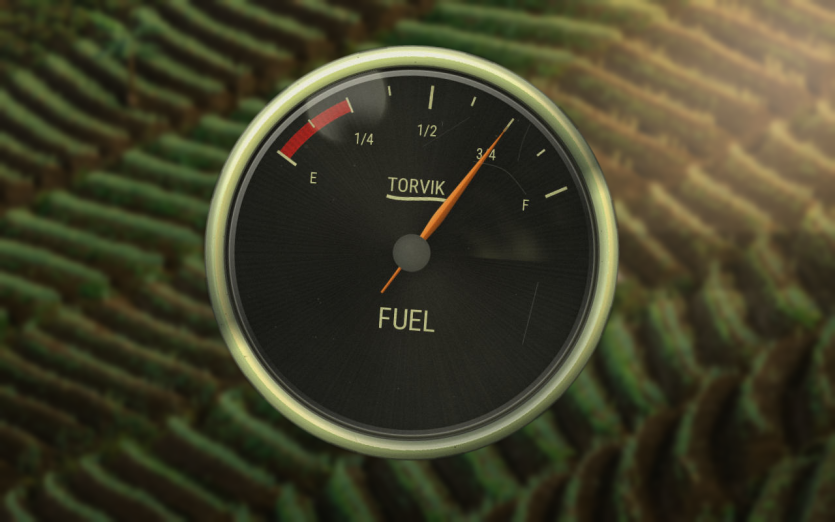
0.75
